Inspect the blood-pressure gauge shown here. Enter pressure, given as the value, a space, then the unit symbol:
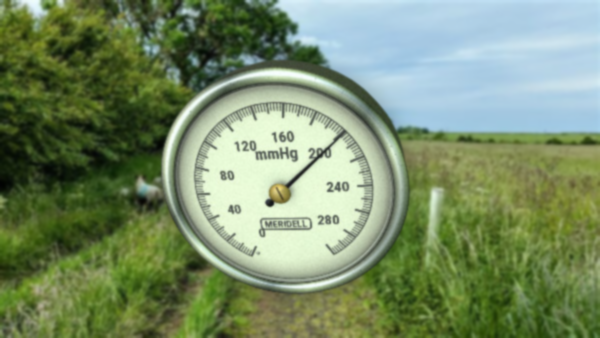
200 mmHg
